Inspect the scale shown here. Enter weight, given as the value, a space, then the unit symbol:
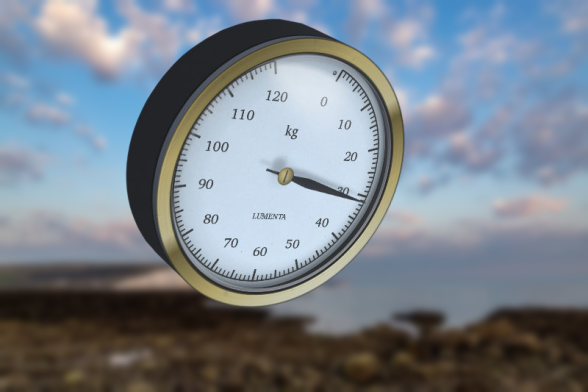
31 kg
